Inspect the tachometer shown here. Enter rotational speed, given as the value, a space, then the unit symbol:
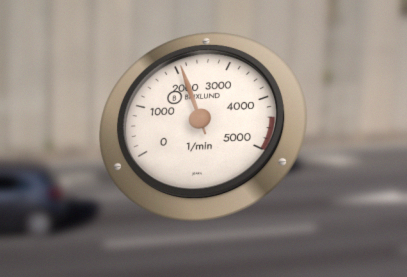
2100 rpm
